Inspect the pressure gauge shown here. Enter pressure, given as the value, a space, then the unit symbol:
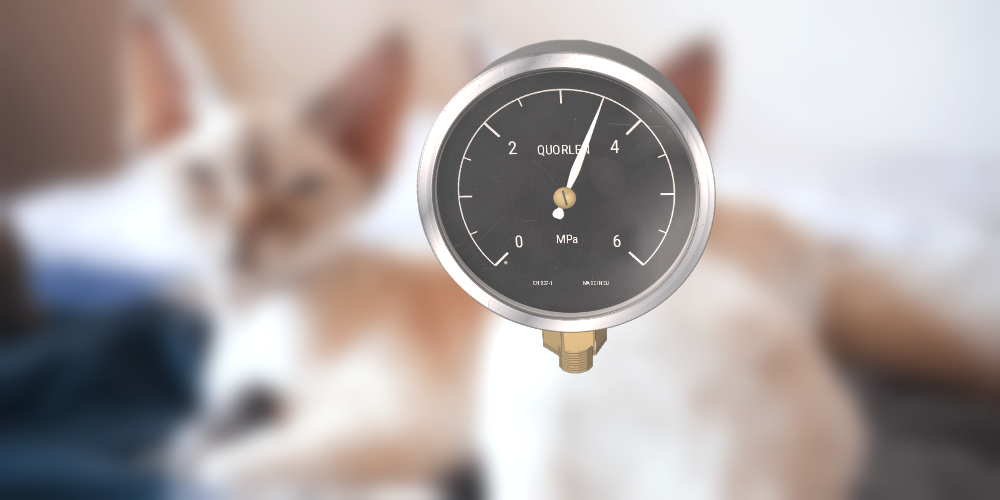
3.5 MPa
